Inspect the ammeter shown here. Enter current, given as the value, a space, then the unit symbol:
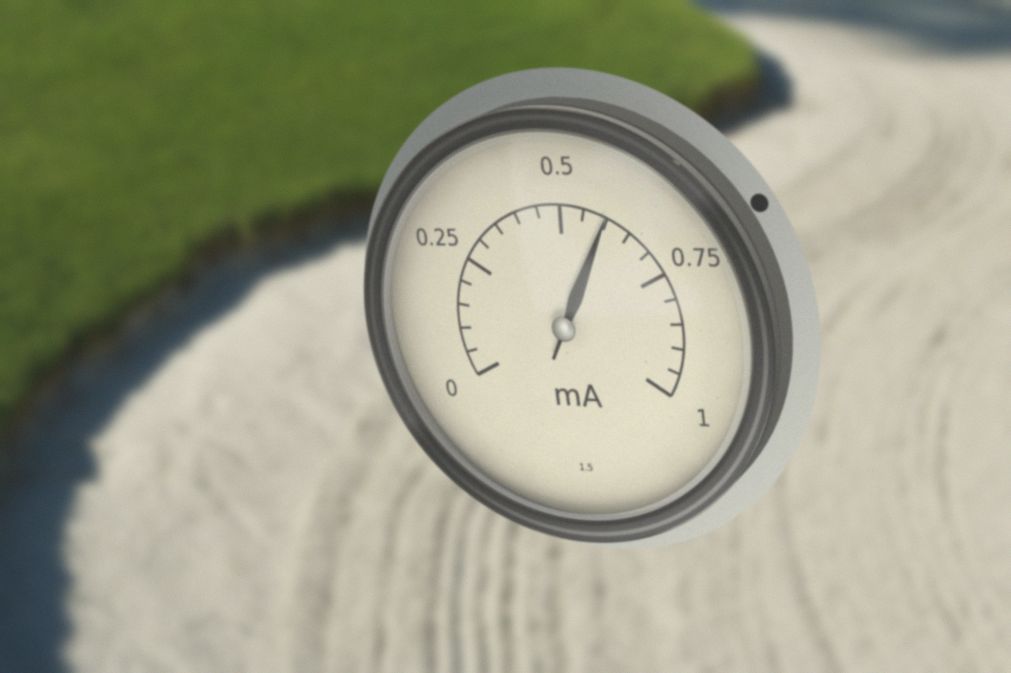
0.6 mA
